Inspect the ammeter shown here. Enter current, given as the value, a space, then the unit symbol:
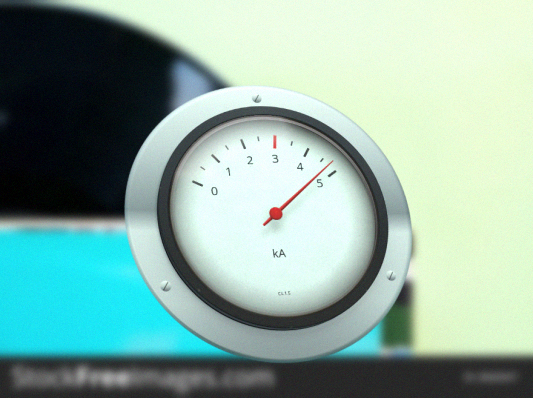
4.75 kA
